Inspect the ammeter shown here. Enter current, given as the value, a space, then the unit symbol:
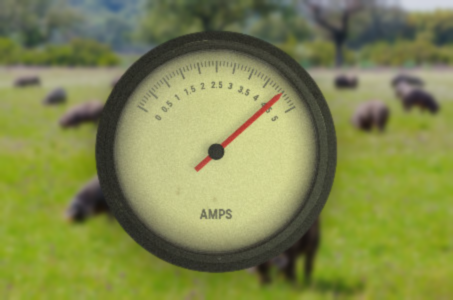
4.5 A
